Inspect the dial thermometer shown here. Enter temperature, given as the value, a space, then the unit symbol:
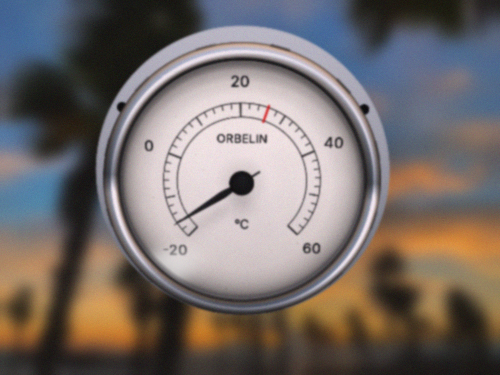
-16 °C
